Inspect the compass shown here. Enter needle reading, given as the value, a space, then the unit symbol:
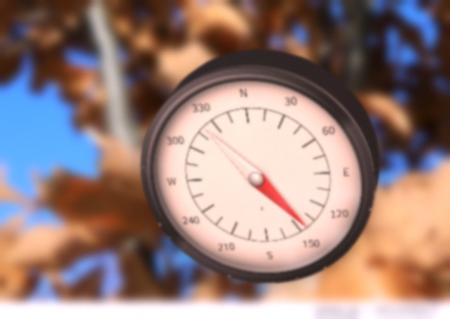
142.5 °
